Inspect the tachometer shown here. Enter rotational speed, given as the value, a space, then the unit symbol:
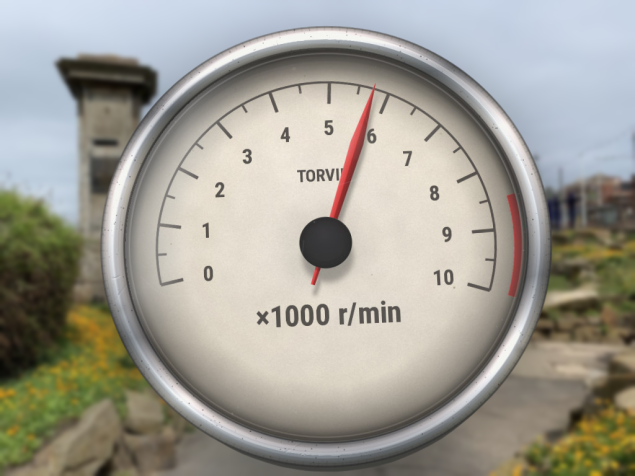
5750 rpm
